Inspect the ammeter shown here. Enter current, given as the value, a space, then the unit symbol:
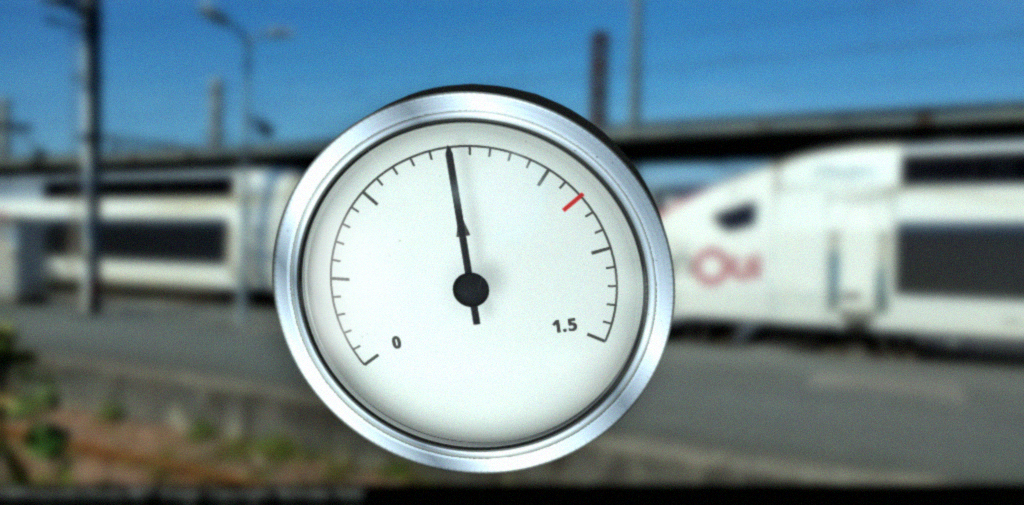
0.75 A
